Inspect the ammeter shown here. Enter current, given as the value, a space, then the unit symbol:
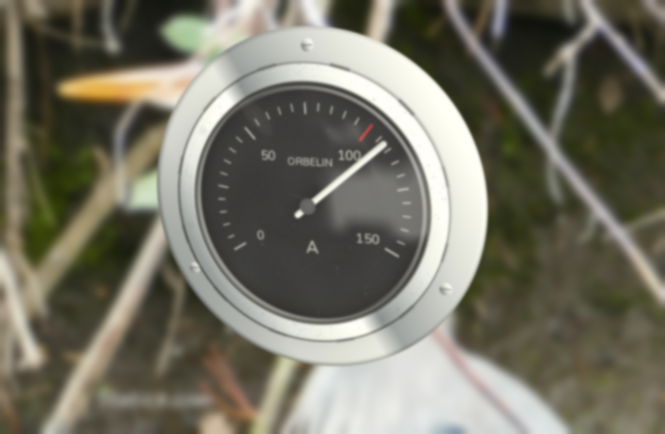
107.5 A
